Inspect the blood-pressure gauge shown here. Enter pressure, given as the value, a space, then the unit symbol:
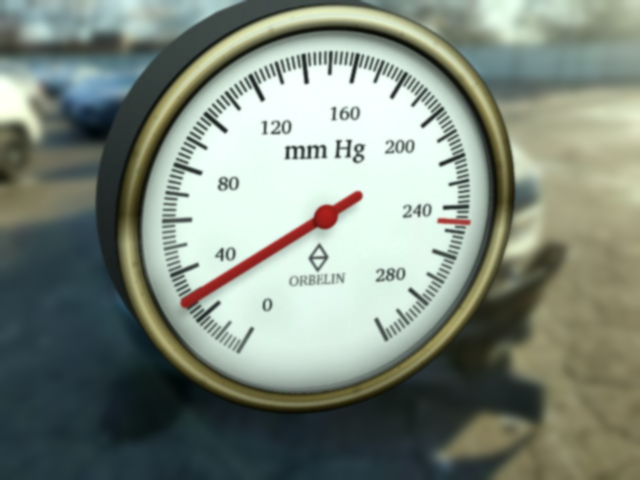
30 mmHg
